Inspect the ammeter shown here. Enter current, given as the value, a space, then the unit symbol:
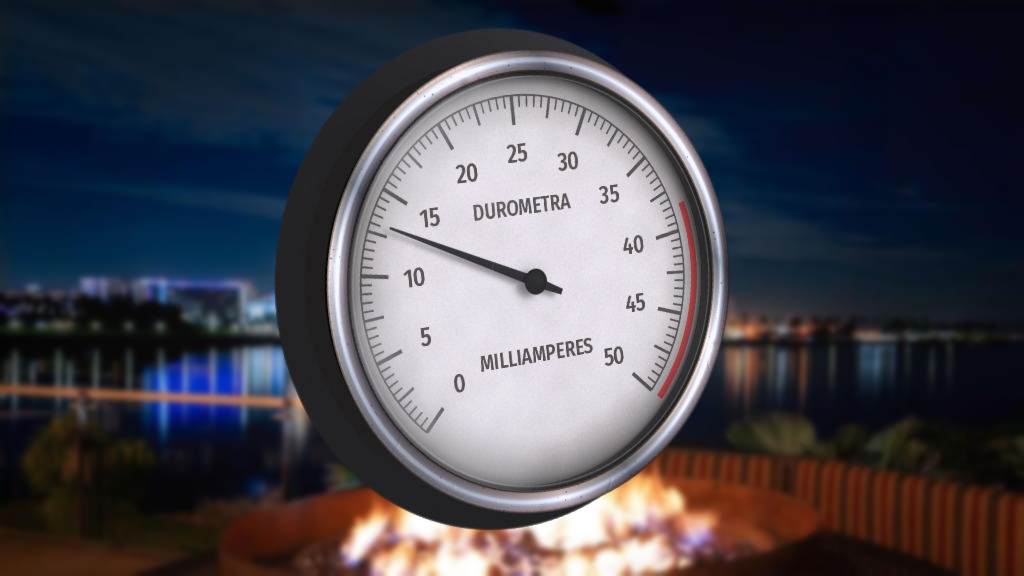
13 mA
